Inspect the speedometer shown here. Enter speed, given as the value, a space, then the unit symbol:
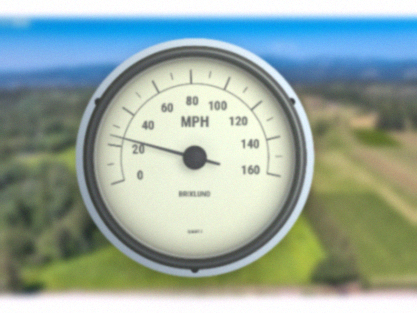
25 mph
